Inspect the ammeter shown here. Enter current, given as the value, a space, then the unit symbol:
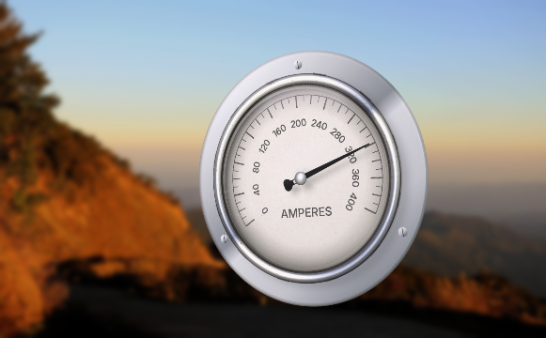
320 A
